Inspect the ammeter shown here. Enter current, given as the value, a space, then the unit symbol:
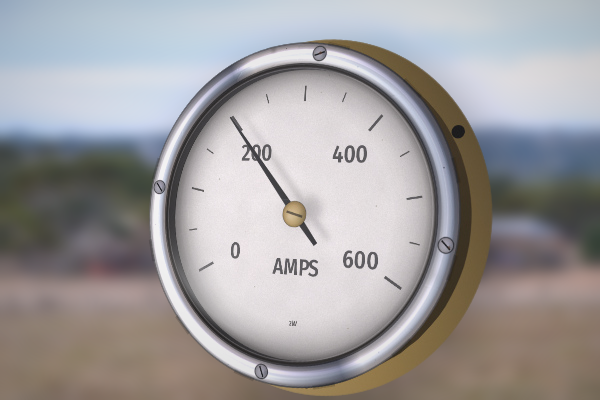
200 A
